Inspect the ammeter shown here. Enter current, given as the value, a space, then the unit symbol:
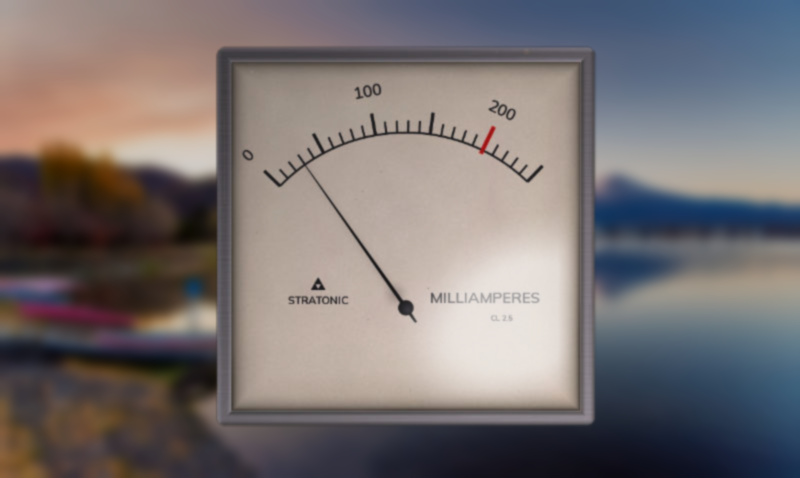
30 mA
